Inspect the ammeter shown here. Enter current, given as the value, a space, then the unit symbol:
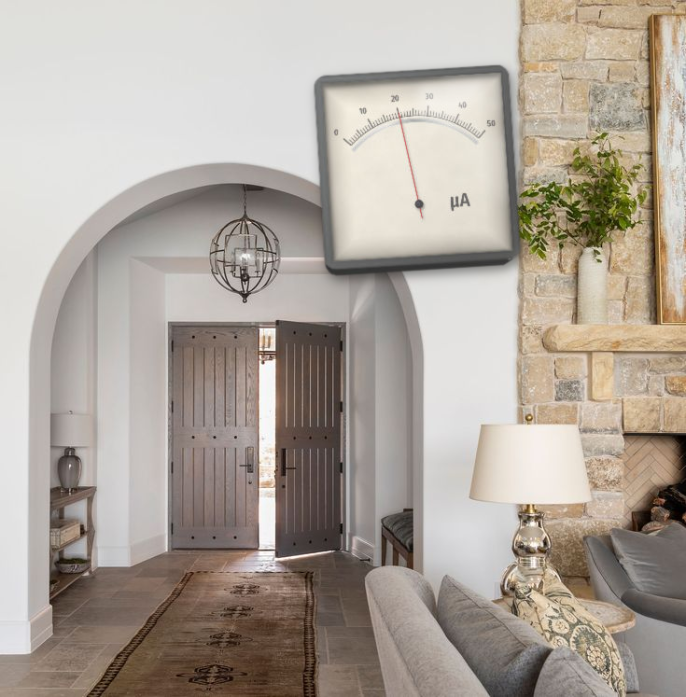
20 µA
